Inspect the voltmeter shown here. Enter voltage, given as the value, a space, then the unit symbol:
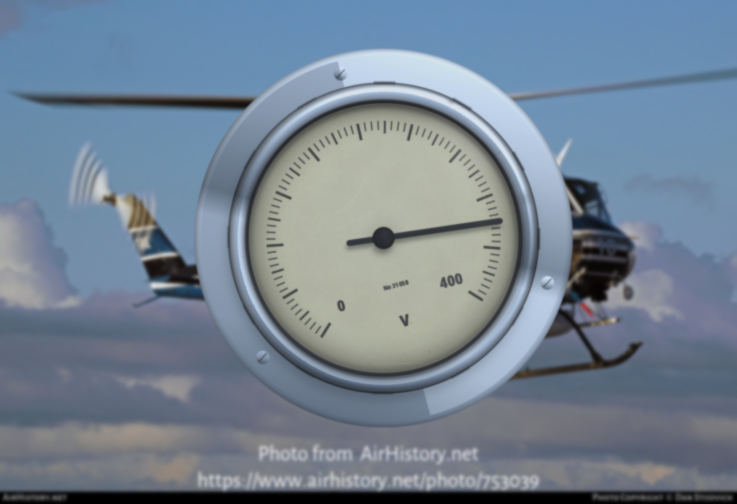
340 V
